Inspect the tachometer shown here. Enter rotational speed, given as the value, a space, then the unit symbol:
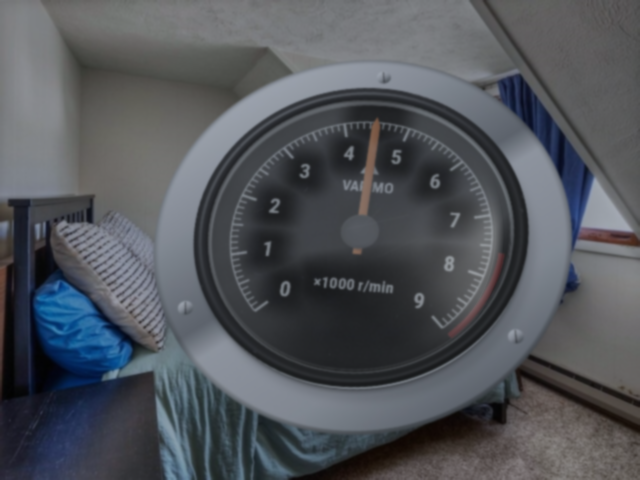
4500 rpm
